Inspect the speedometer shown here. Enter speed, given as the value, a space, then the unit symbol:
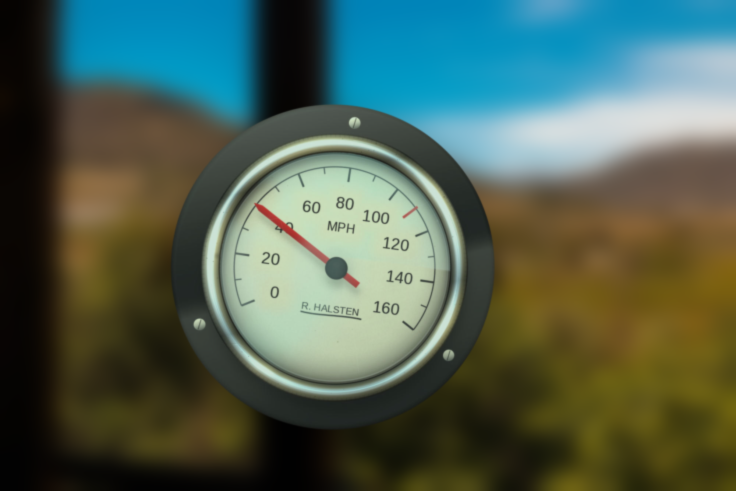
40 mph
